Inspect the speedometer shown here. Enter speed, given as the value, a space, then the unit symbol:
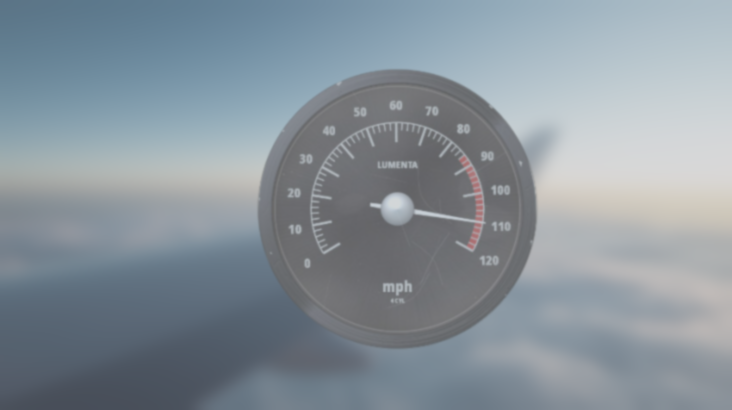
110 mph
